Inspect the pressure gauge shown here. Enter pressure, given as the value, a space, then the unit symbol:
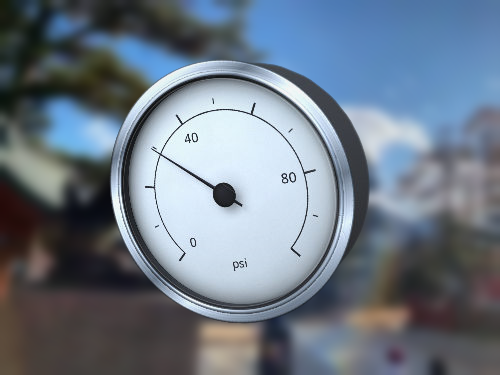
30 psi
